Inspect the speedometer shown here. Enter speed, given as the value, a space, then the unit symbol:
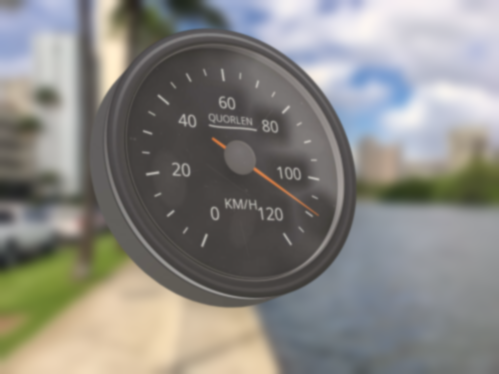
110 km/h
